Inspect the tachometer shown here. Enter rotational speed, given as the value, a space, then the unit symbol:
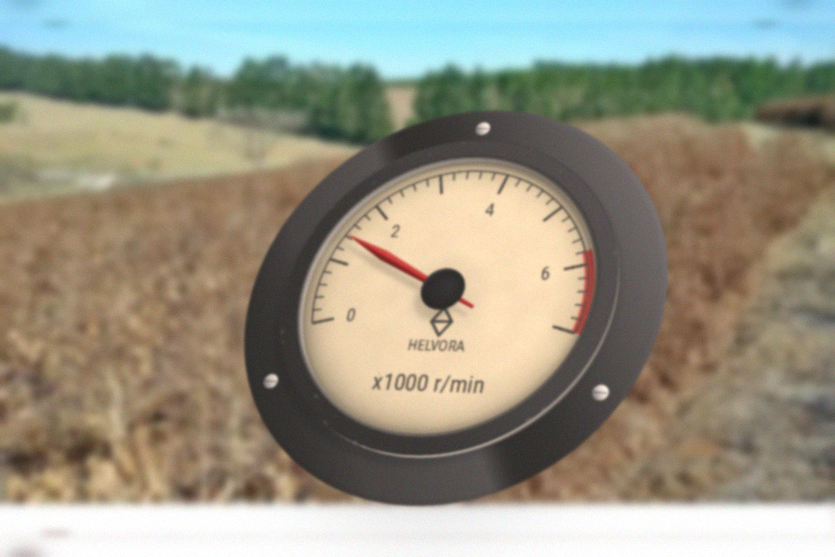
1400 rpm
